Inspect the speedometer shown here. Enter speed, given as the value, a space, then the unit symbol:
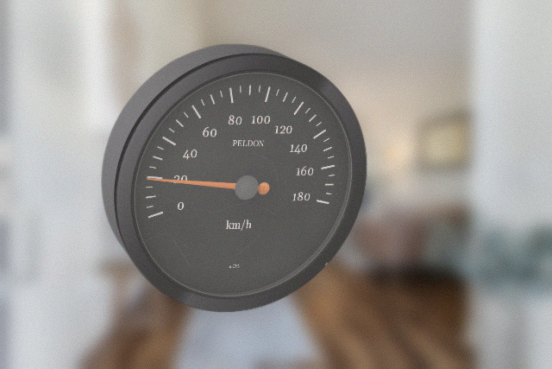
20 km/h
